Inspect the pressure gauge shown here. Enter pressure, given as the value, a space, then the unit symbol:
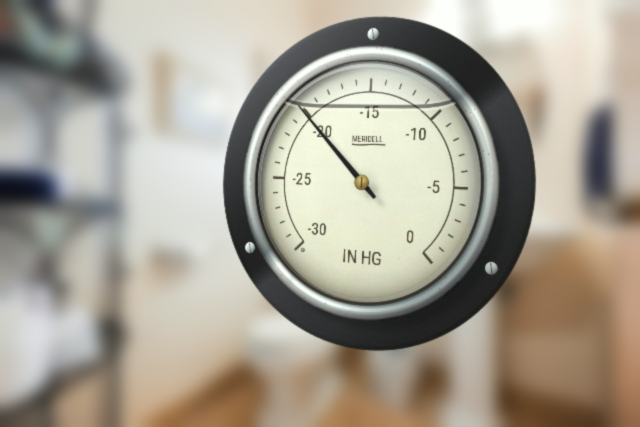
-20 inHg
